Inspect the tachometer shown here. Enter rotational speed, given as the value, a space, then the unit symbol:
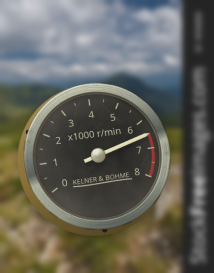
6500 rpm
